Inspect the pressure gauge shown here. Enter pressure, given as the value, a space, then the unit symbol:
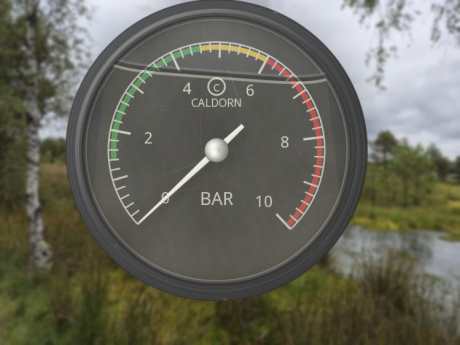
0 bar
